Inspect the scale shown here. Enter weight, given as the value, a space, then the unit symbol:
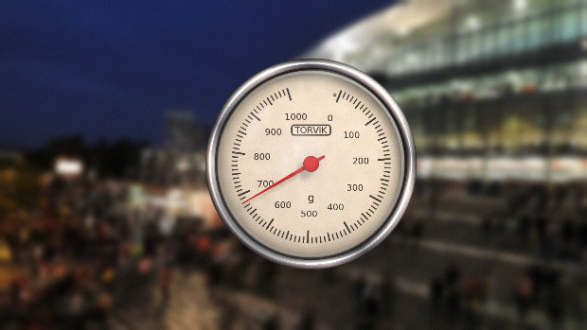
680 g
